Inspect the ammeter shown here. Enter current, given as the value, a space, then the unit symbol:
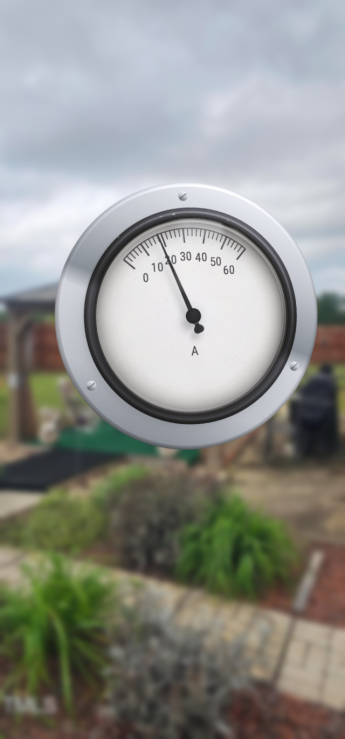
18 A
